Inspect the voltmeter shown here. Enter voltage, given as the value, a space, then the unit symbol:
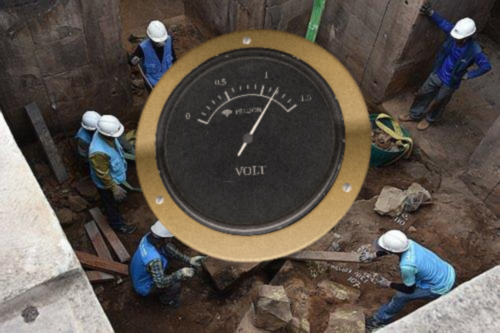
1.2 V
